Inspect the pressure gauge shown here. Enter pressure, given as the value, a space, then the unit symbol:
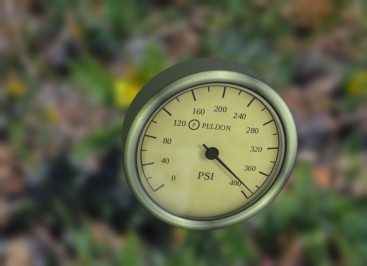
390 psi
